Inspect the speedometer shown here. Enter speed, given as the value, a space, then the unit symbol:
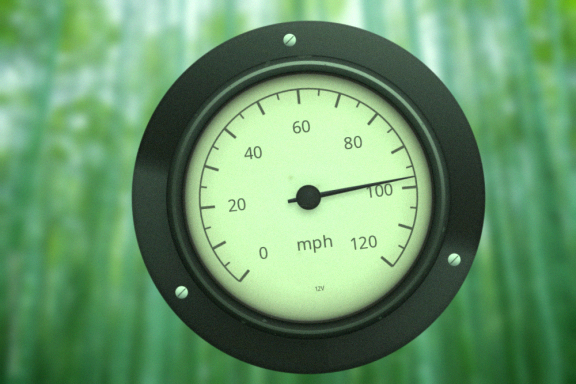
97.5 mph
